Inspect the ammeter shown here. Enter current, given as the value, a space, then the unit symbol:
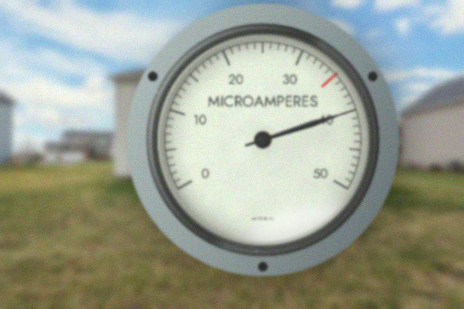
40 µA
